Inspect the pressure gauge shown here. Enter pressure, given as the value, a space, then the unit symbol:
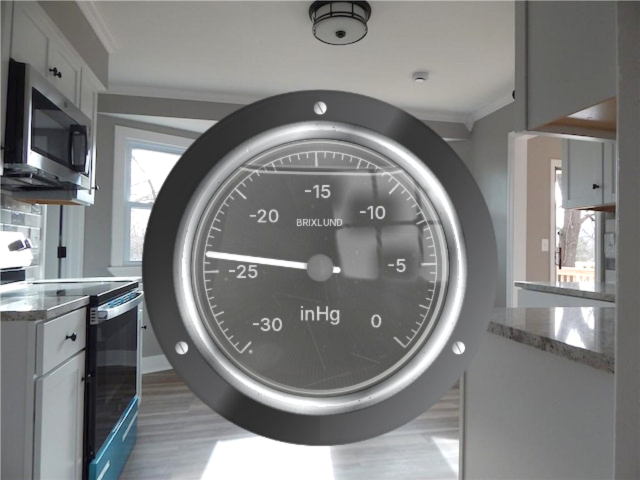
-24 inHg
